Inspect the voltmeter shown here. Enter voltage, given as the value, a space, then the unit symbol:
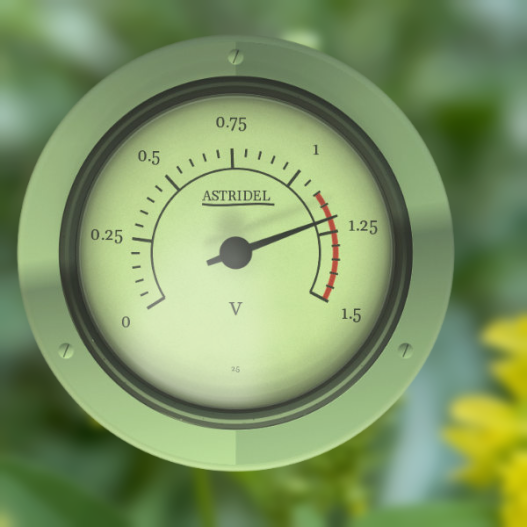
1.2 V
